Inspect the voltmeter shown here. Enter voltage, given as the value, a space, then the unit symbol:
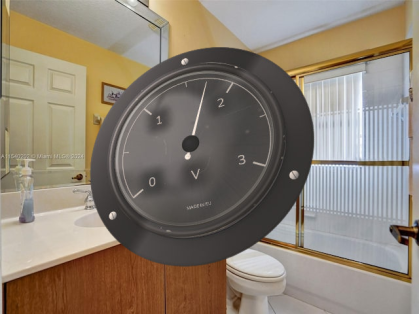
1.75 V
